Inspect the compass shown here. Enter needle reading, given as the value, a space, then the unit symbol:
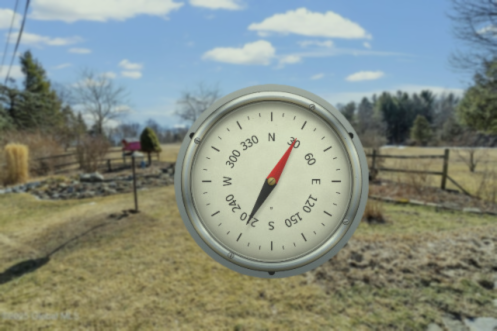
30 °
